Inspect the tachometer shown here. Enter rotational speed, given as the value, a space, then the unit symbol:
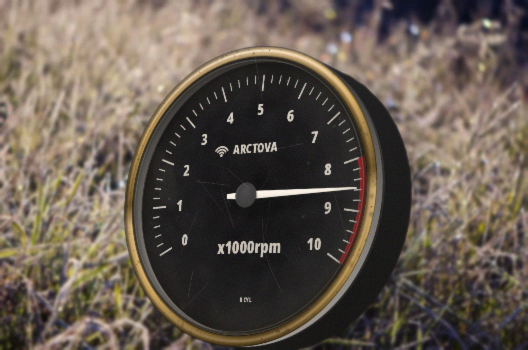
8600 rpm
